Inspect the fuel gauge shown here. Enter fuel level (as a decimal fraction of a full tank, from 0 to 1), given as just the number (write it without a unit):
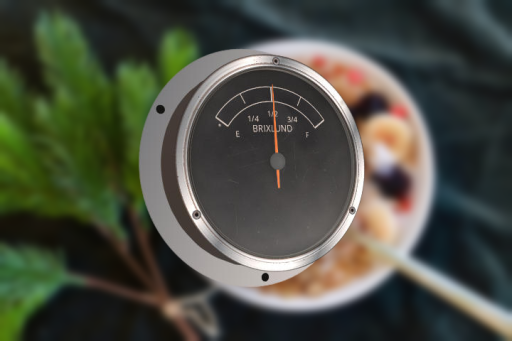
0.5
